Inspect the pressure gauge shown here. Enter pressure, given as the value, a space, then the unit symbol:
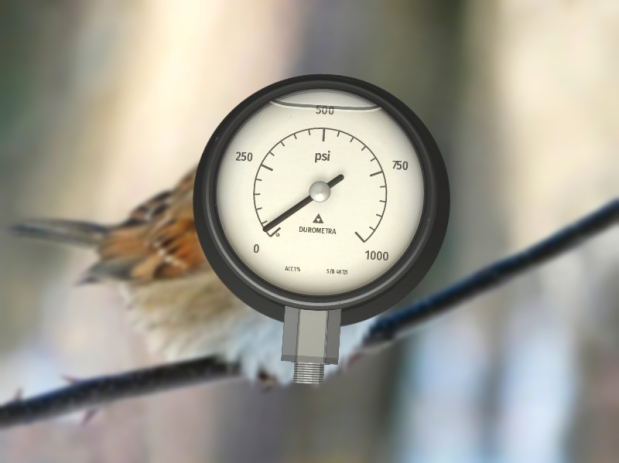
25 psi
